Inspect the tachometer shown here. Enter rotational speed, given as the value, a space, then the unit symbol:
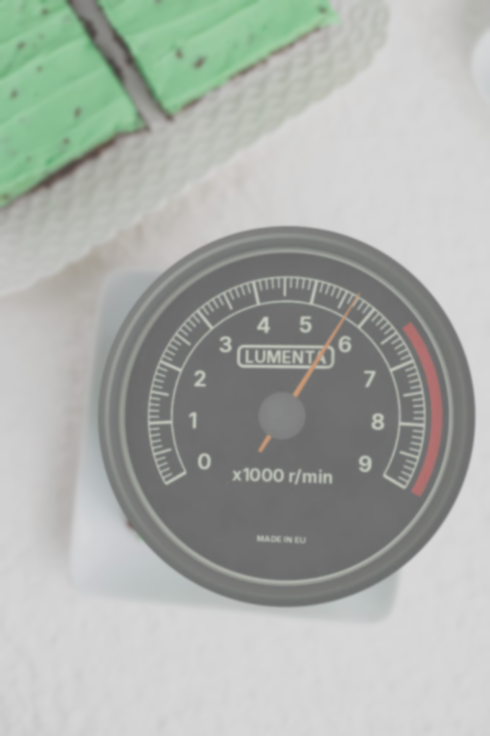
5700 rpm
